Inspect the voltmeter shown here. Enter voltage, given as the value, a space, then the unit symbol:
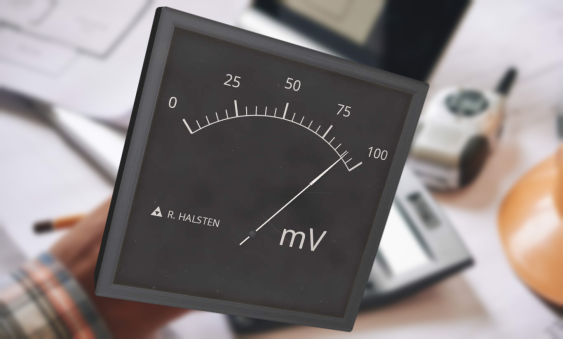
90 mV
